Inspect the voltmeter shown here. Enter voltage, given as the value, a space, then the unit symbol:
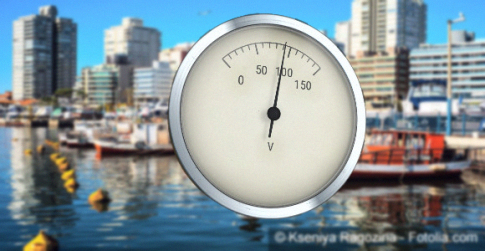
90 V
